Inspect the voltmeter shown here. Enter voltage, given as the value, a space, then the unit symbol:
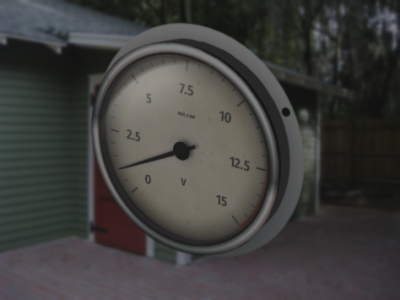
1 V
